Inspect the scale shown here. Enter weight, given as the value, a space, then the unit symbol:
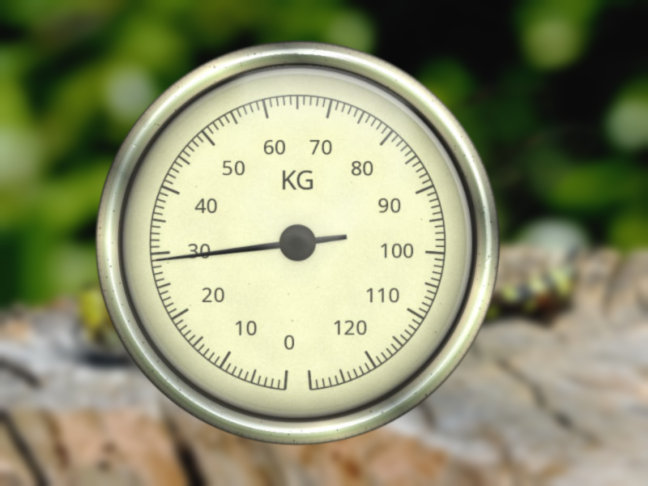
29 kg
